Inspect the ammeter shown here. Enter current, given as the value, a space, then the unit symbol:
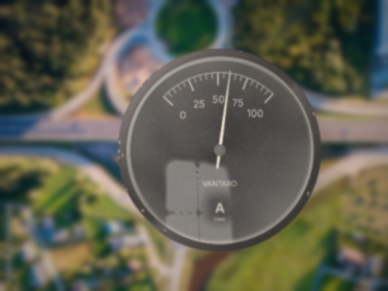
60 A
